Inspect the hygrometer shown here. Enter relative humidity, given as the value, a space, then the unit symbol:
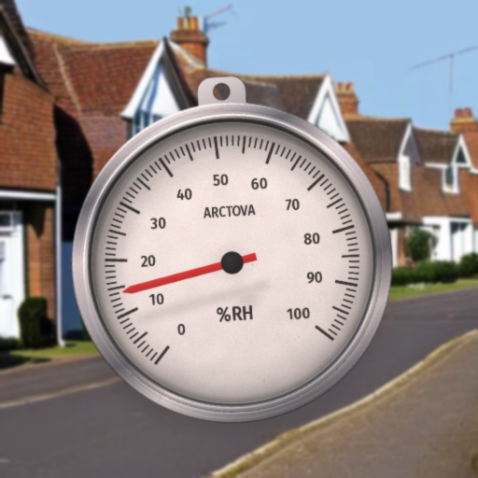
14 %
